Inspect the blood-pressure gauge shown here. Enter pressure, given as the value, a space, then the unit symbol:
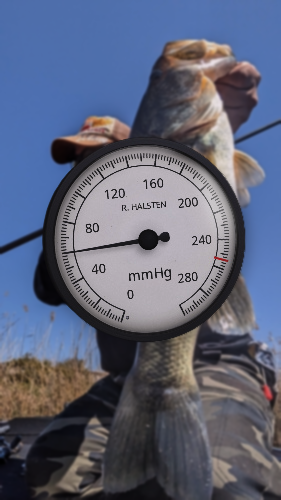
60 mmHg
